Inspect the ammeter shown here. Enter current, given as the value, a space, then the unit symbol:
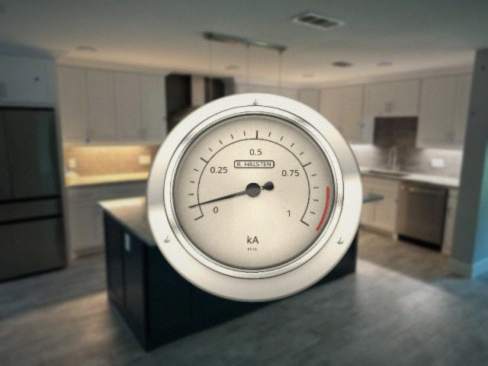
0.05 kA
